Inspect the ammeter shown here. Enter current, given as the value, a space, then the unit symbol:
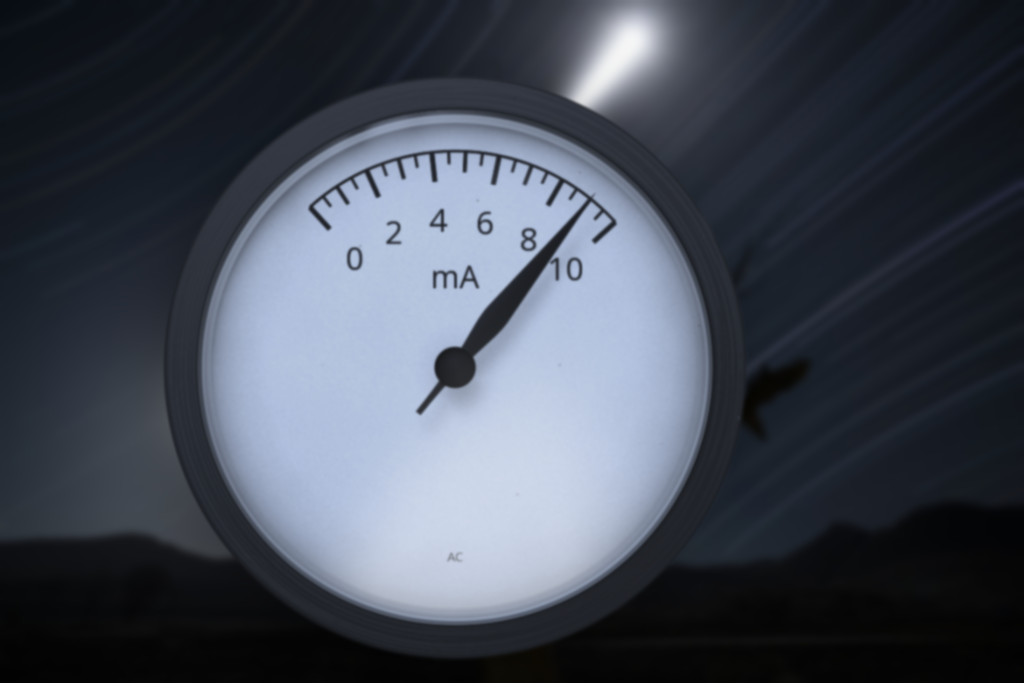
9 mA
